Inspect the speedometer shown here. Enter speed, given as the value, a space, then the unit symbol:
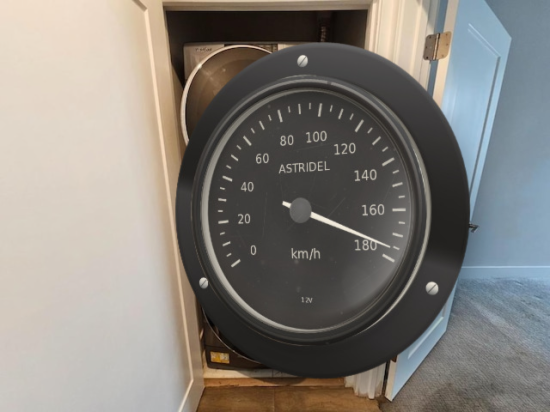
175 km/h
